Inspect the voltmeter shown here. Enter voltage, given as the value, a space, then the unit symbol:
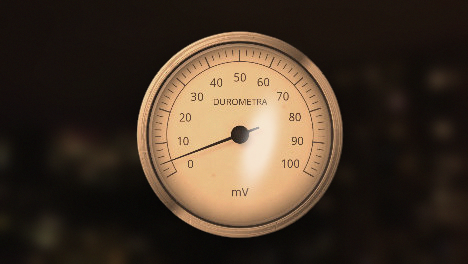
4 mV
